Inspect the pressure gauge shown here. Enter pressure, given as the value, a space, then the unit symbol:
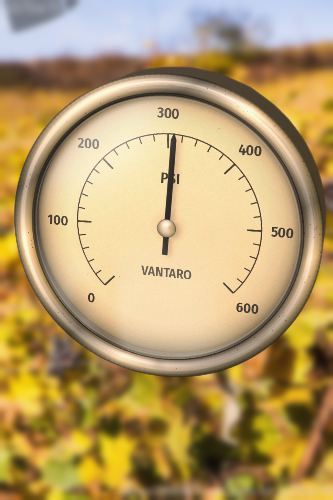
310 psi
